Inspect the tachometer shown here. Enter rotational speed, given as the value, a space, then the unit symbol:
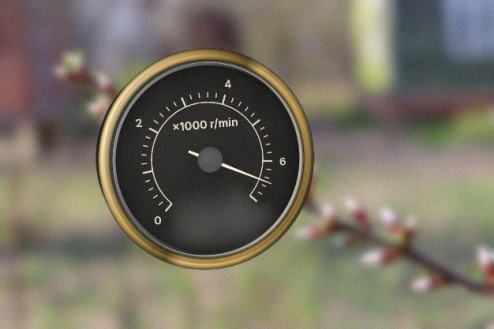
6500 rpm
